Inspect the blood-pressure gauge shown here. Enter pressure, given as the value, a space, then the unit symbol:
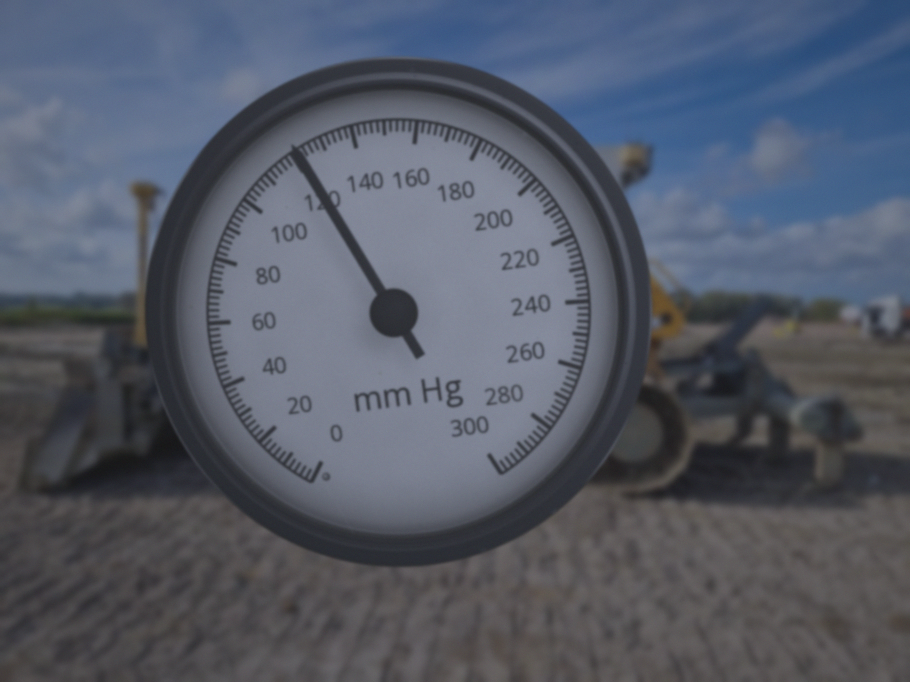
122 mmHg
